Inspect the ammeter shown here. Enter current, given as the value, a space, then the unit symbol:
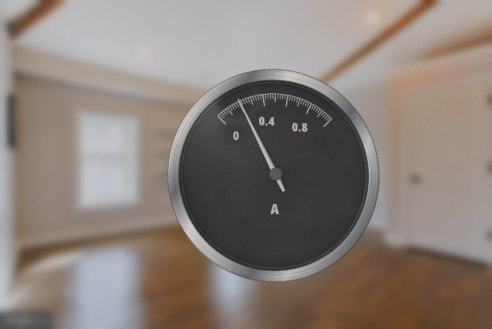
0.2 A
